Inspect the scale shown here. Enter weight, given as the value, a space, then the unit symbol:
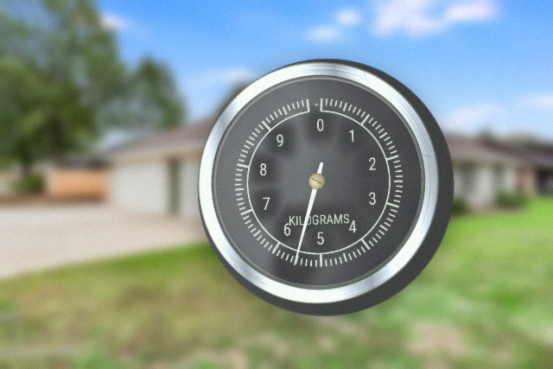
5.5 kg
